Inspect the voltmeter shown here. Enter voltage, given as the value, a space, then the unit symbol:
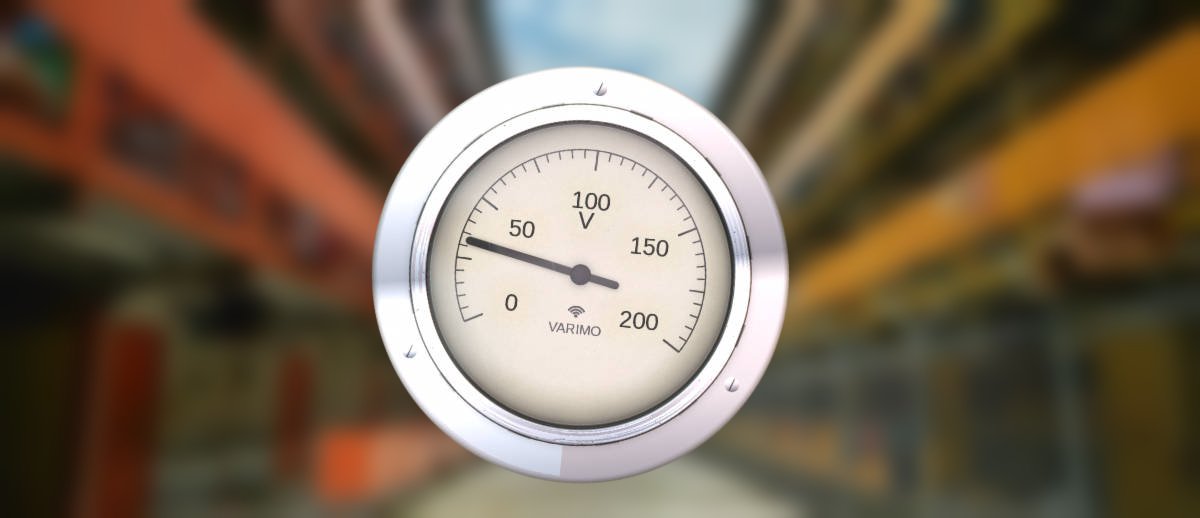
32.5 V
